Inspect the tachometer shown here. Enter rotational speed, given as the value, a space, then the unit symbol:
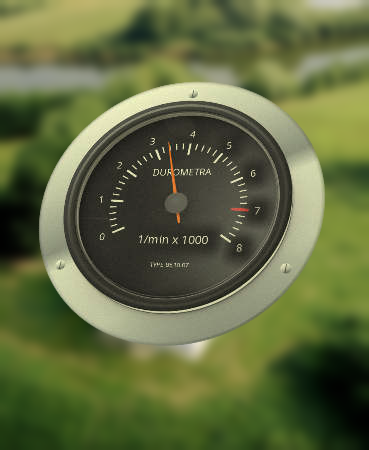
3400 rpm
